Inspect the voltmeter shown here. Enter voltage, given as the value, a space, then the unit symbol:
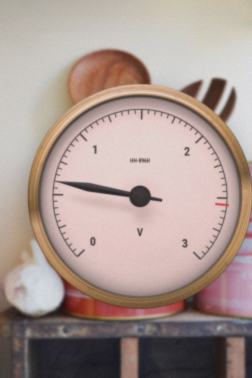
0.6 V
